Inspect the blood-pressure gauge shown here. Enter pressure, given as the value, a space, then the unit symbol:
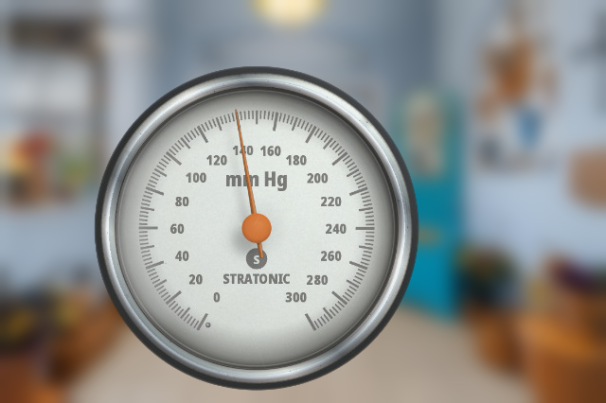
140 mmHg
